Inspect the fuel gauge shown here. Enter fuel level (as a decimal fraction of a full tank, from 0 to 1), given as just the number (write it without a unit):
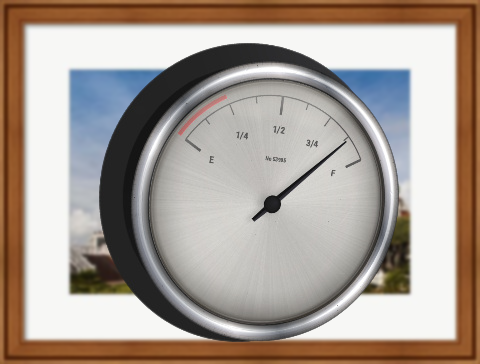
0.875
